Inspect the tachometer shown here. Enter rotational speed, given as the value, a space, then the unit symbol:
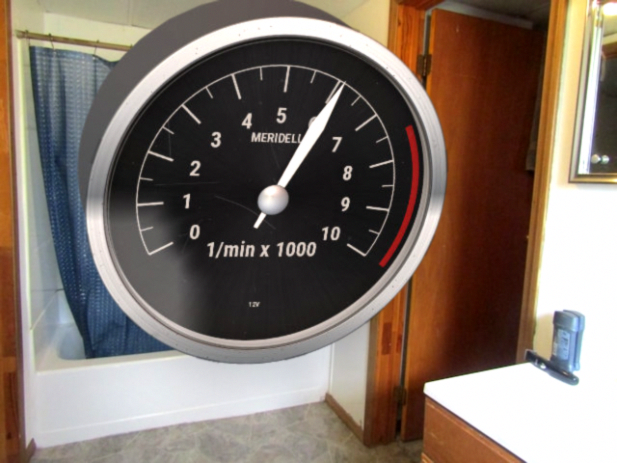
6000 rpm
